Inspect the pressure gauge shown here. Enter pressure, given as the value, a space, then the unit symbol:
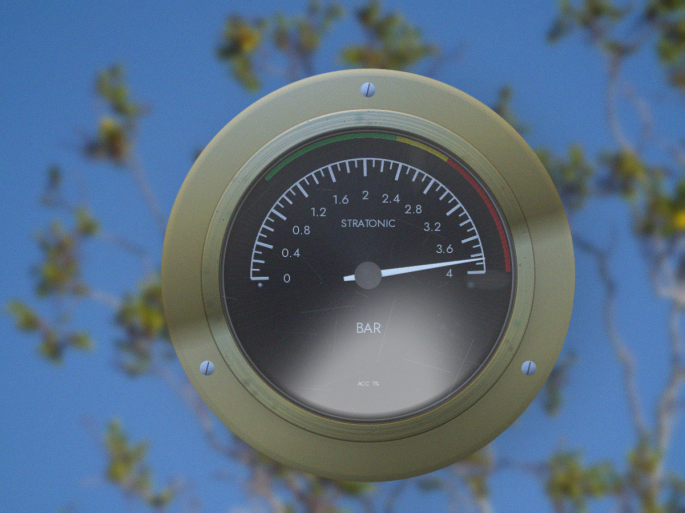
3.85 bar
